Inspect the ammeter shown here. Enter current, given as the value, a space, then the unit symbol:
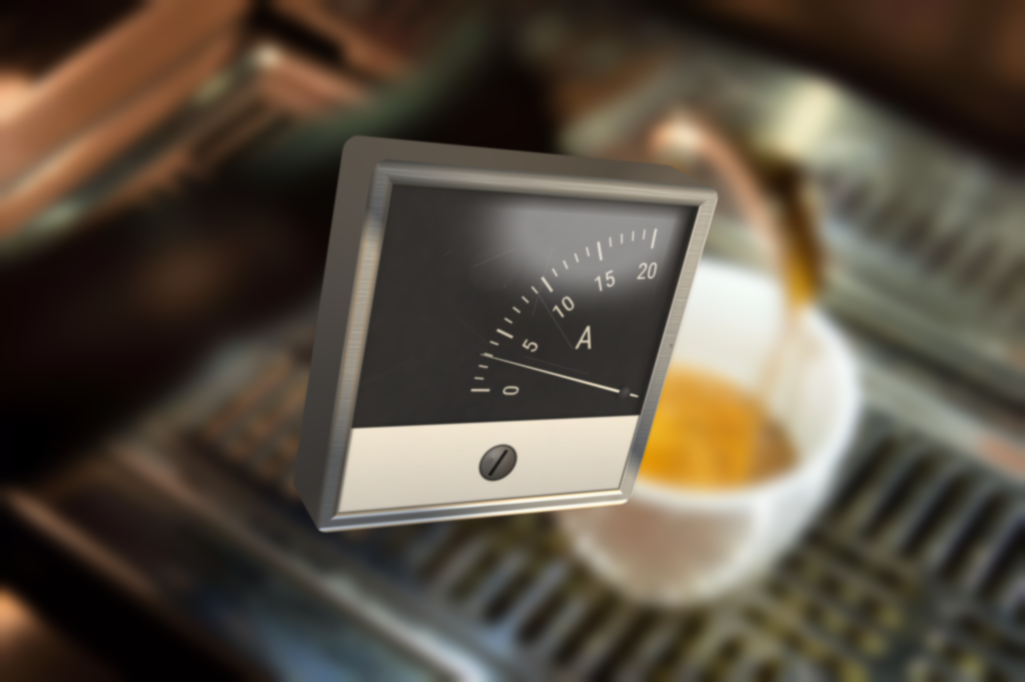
3 A
